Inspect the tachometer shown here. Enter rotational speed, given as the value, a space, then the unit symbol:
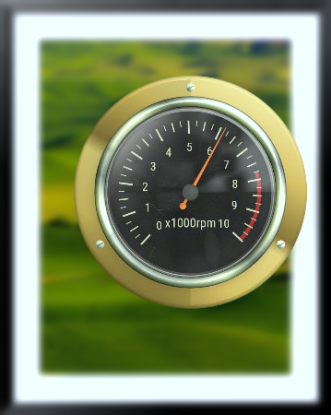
6125 rpm
